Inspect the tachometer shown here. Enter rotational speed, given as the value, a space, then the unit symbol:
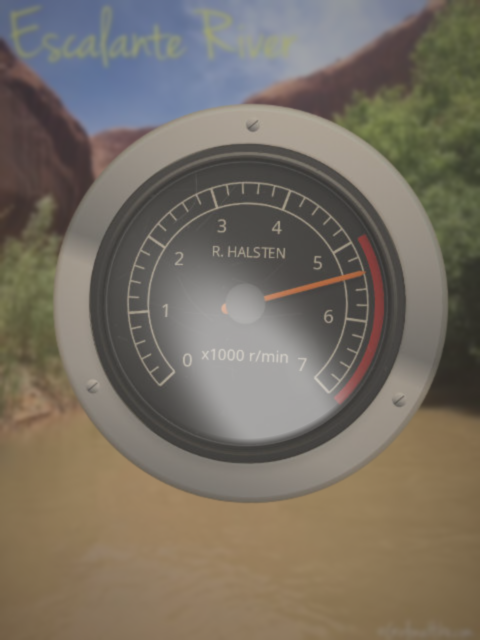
5400 rpm
